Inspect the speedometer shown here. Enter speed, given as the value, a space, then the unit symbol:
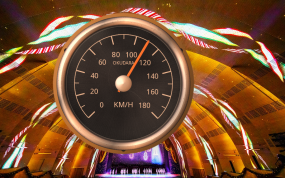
110 km/h
